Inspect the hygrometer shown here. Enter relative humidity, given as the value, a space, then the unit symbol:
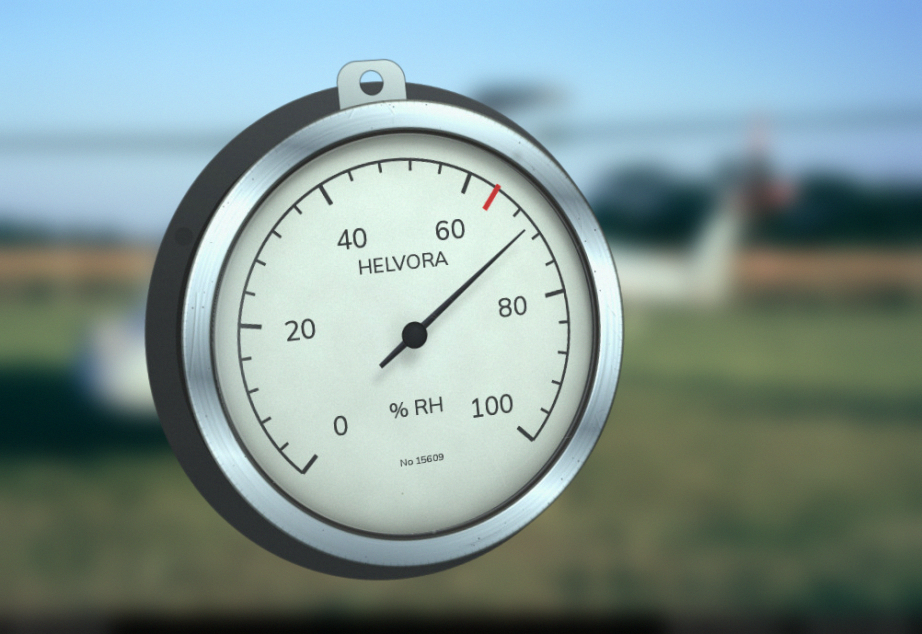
70 %
